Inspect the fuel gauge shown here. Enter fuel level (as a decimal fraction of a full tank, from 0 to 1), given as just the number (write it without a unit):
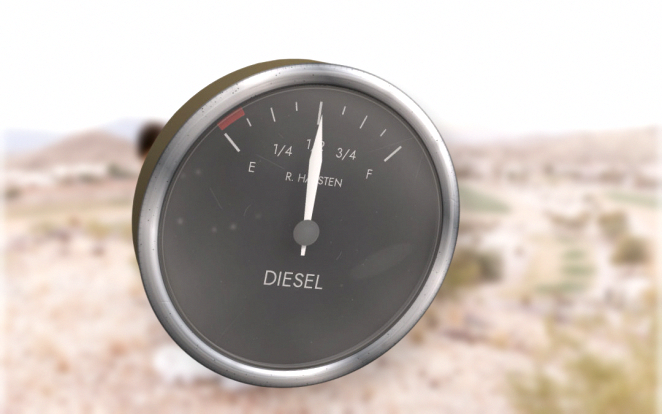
0.5
